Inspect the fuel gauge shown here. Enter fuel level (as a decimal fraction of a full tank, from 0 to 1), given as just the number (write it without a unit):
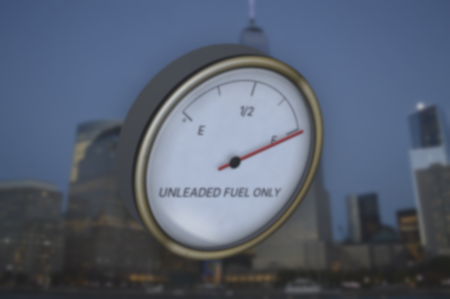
1
